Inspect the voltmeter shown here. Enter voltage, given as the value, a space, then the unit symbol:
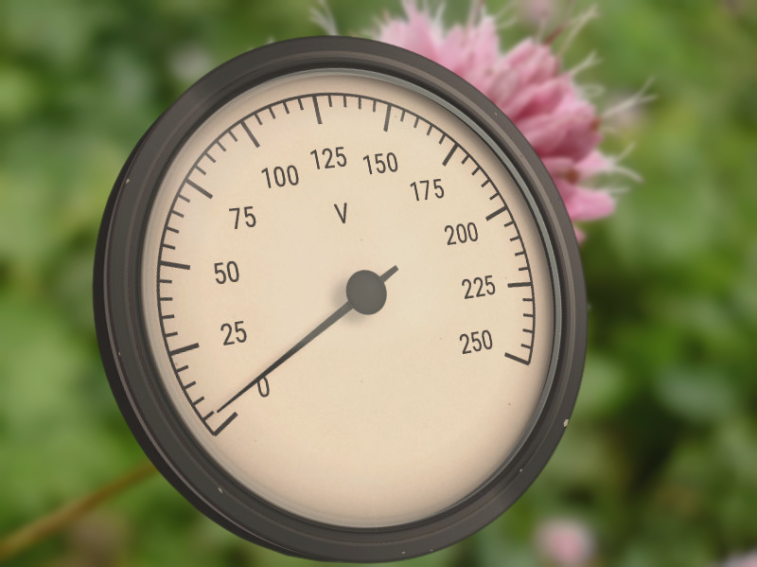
5 V
